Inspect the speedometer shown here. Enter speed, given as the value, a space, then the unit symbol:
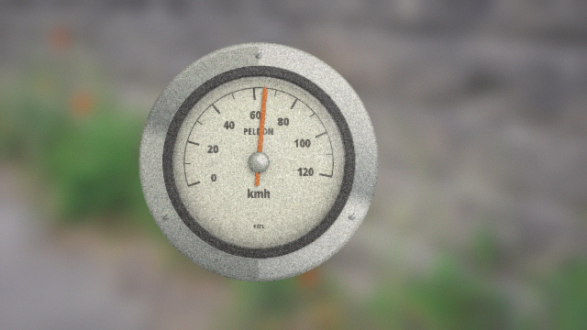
65 km/h
